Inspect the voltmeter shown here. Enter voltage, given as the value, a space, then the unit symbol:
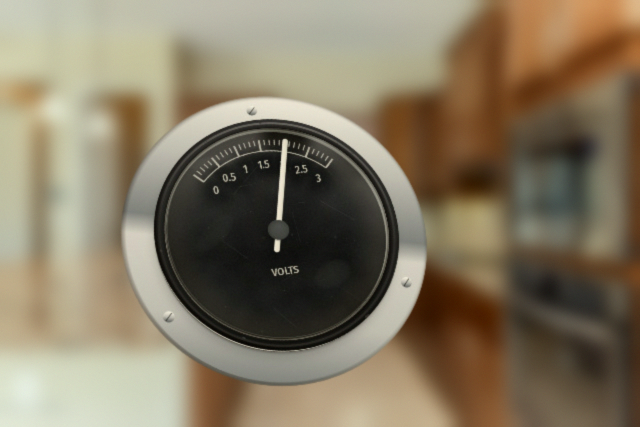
2 V
